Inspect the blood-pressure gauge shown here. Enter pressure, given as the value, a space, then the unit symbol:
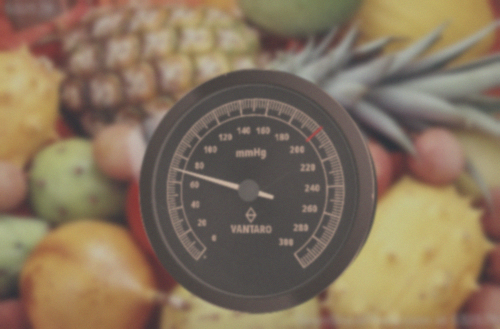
70 mmHg
